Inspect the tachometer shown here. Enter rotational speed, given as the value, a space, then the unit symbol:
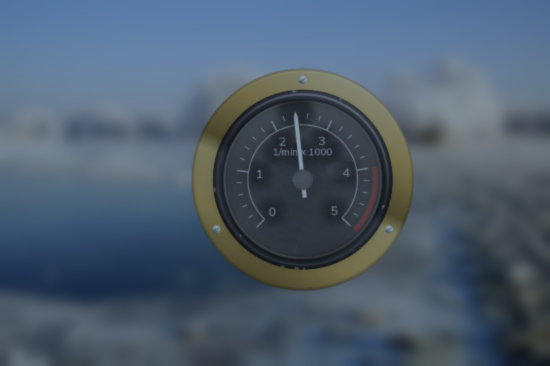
2400 rpm
